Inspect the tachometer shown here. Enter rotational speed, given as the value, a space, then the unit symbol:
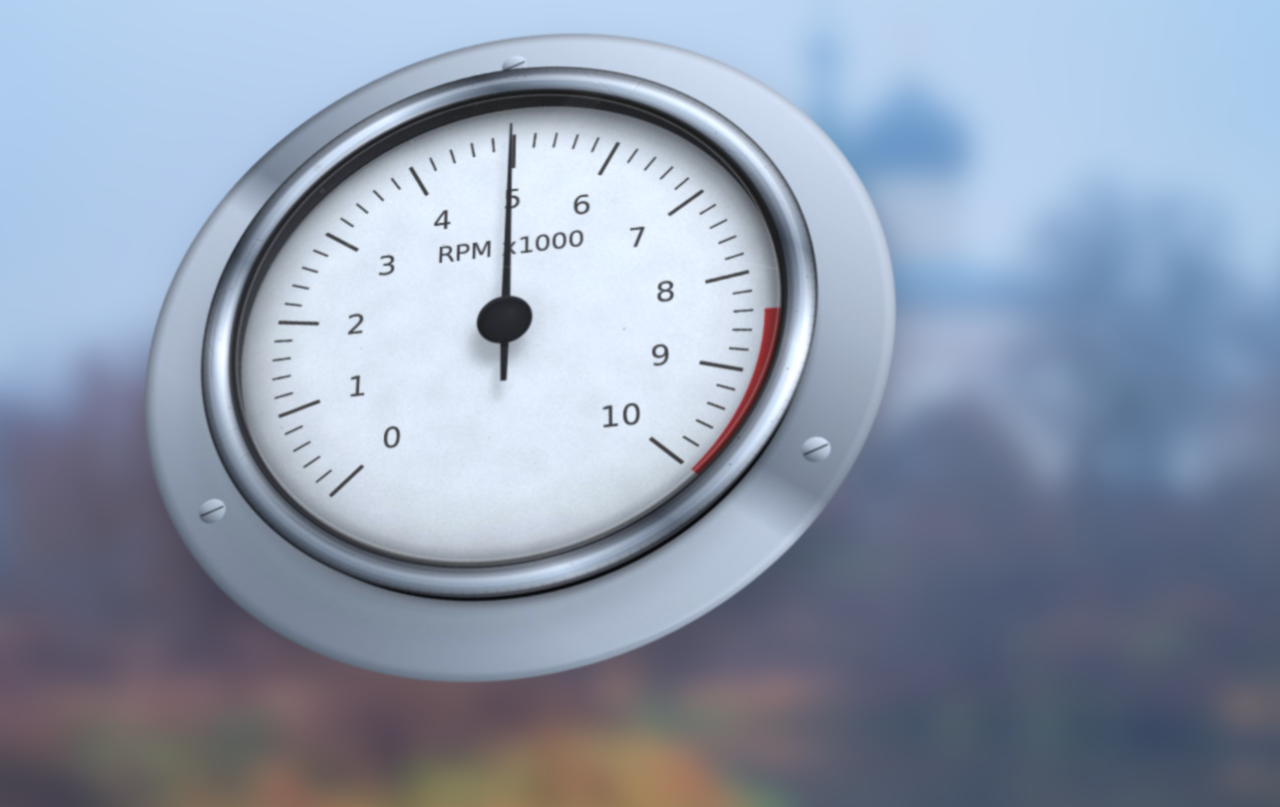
5000 rpm
